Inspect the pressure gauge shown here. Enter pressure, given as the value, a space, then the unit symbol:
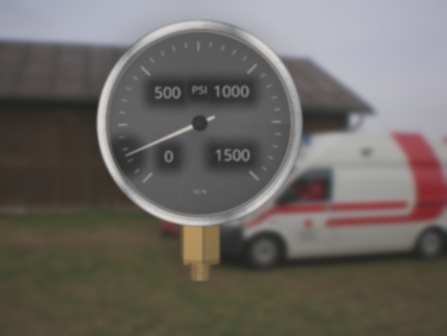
125 psi
